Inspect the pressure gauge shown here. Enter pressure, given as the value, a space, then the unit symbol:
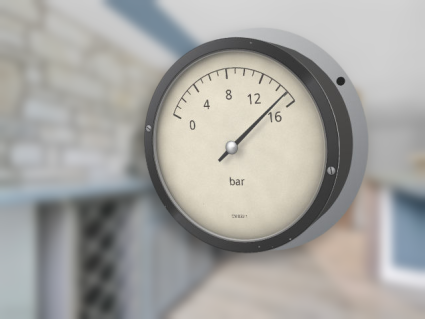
15 bar
